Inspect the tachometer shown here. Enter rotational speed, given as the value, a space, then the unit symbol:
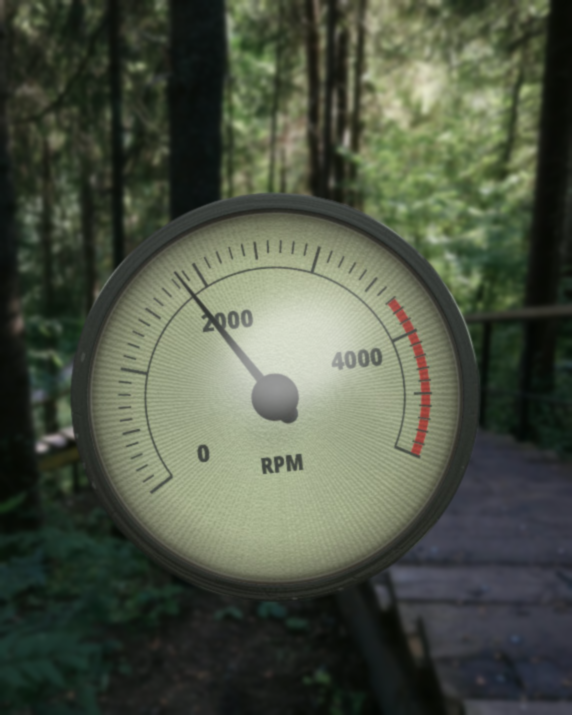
1850 rpm
